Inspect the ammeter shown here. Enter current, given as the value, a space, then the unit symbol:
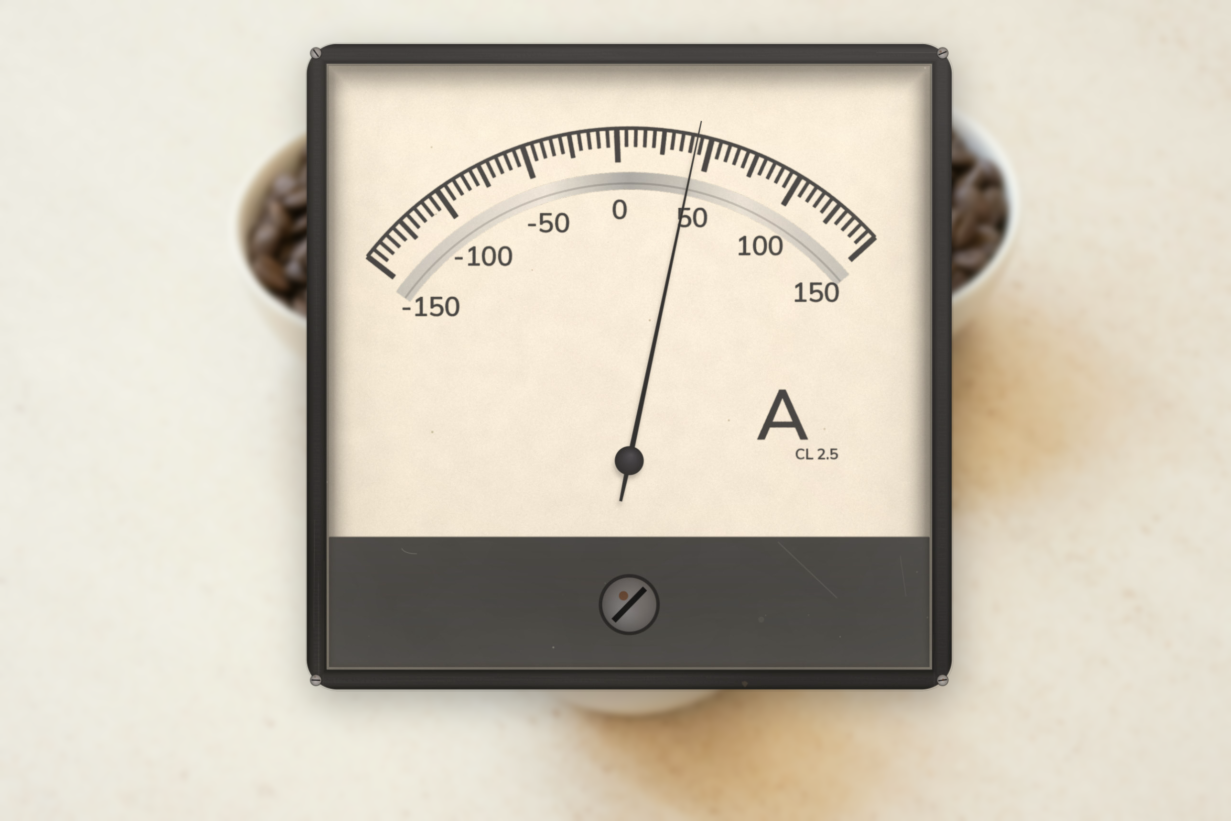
42.5 A
